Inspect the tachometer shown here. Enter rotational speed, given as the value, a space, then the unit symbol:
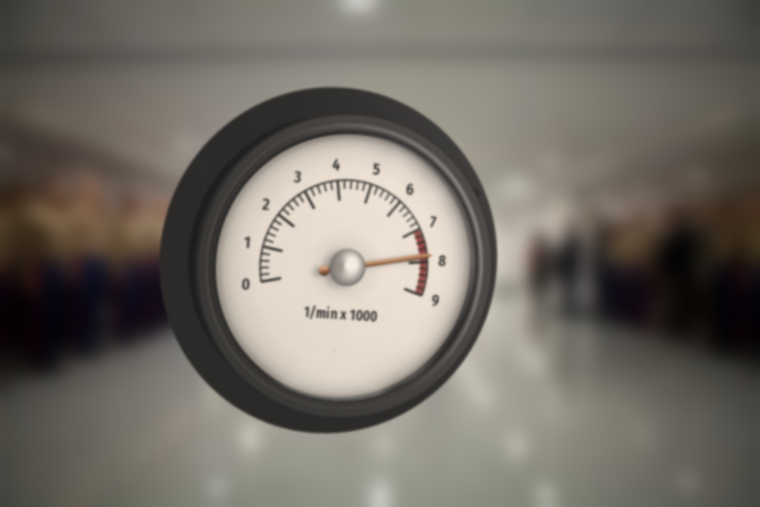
7800 rpm
